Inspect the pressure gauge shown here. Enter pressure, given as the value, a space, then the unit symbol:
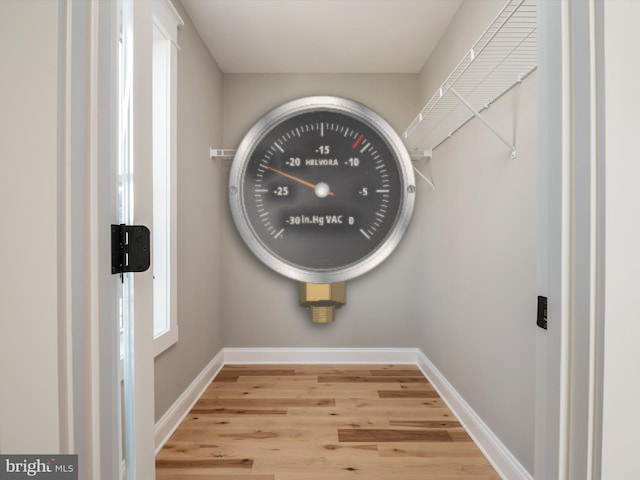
-22.5 inHg
